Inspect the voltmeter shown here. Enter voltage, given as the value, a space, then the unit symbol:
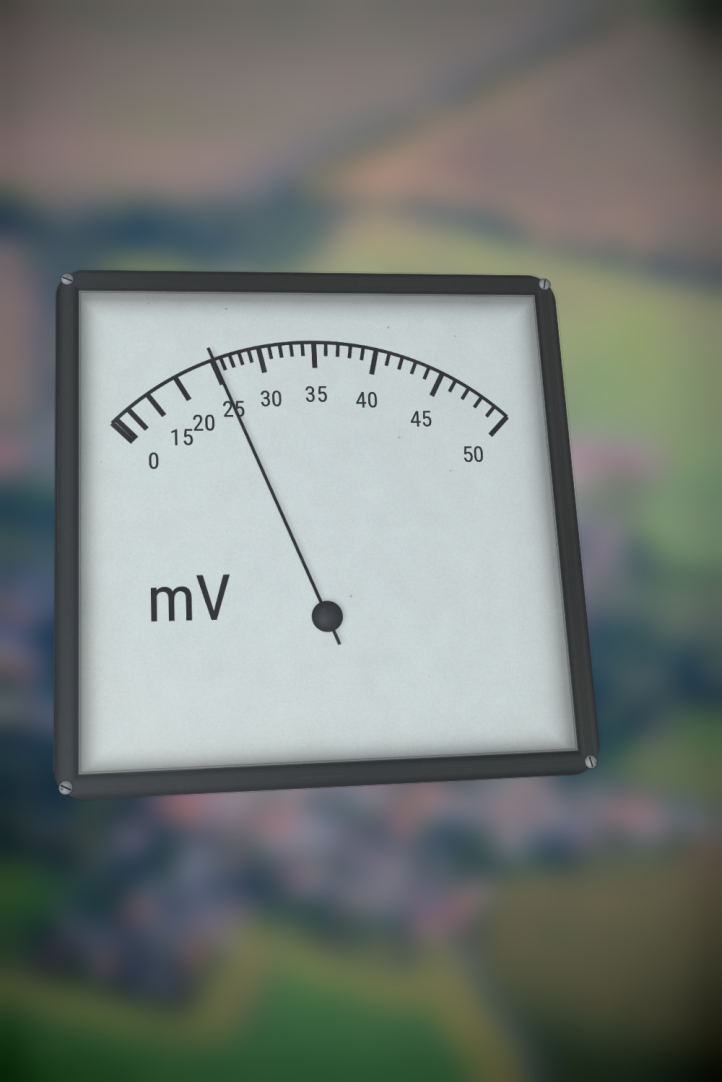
25 mV
